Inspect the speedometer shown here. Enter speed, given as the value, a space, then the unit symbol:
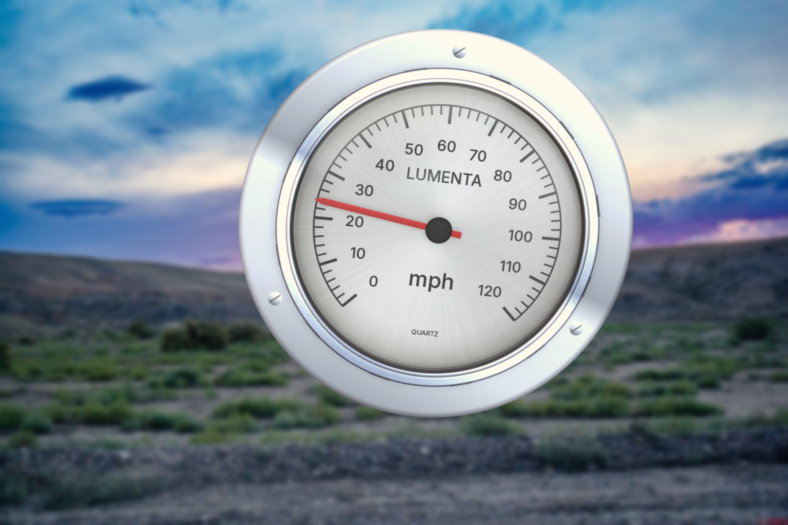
24 mph
